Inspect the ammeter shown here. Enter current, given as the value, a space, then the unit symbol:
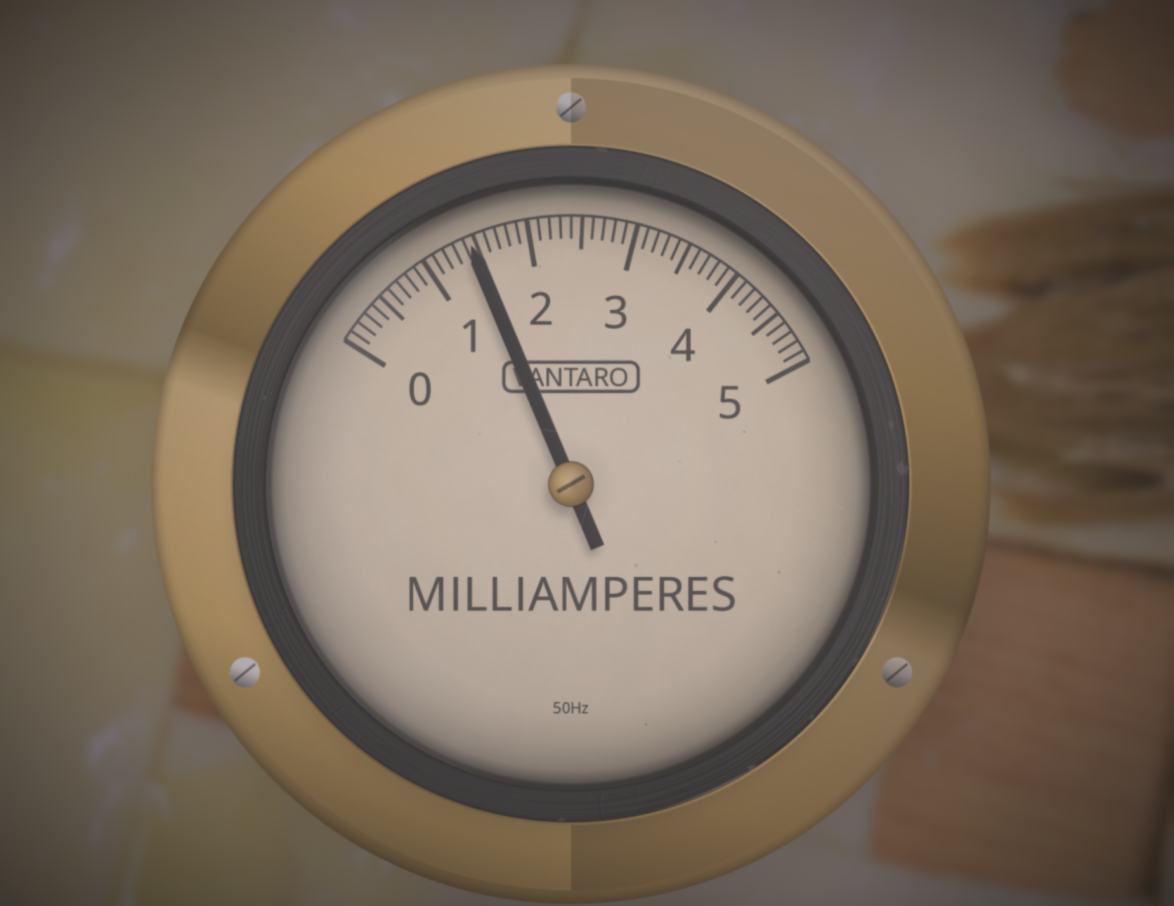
1.45 mA
